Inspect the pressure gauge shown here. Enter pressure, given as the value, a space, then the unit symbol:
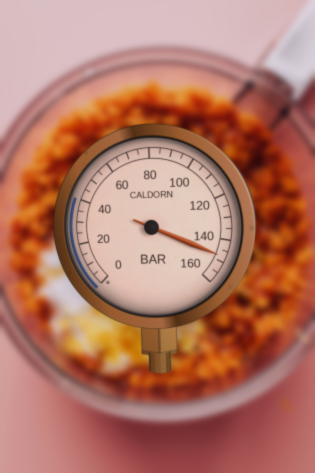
147.5 bar
